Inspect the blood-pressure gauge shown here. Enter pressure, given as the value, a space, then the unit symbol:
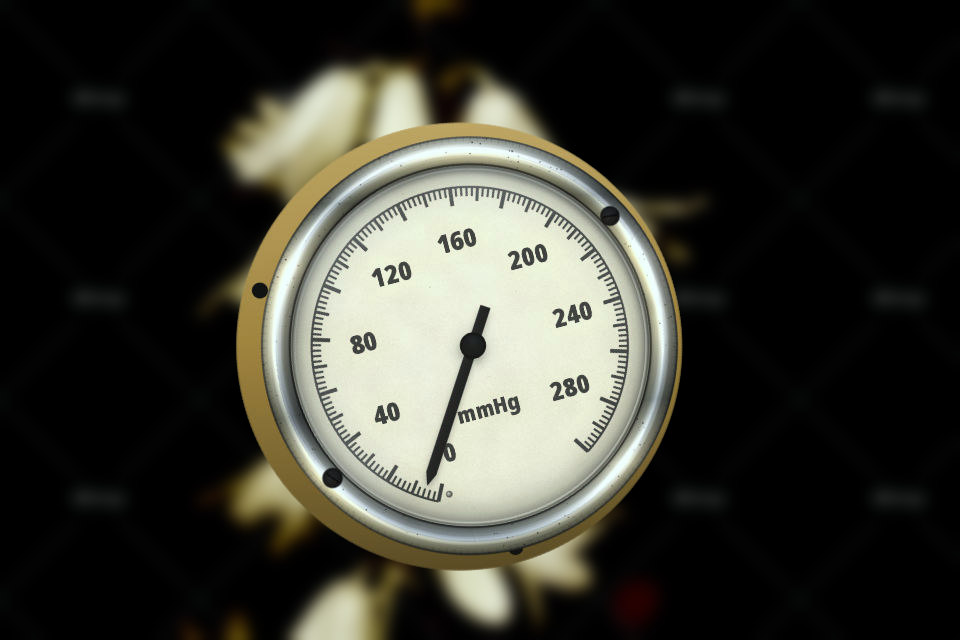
6 mmHg
